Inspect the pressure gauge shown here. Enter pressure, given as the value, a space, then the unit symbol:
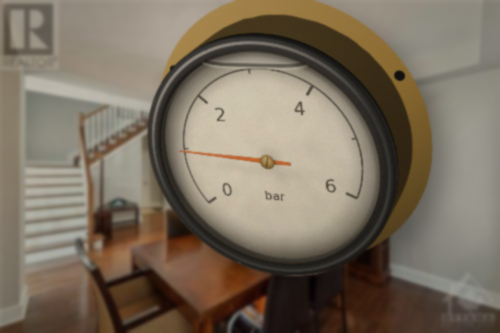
1 bar
